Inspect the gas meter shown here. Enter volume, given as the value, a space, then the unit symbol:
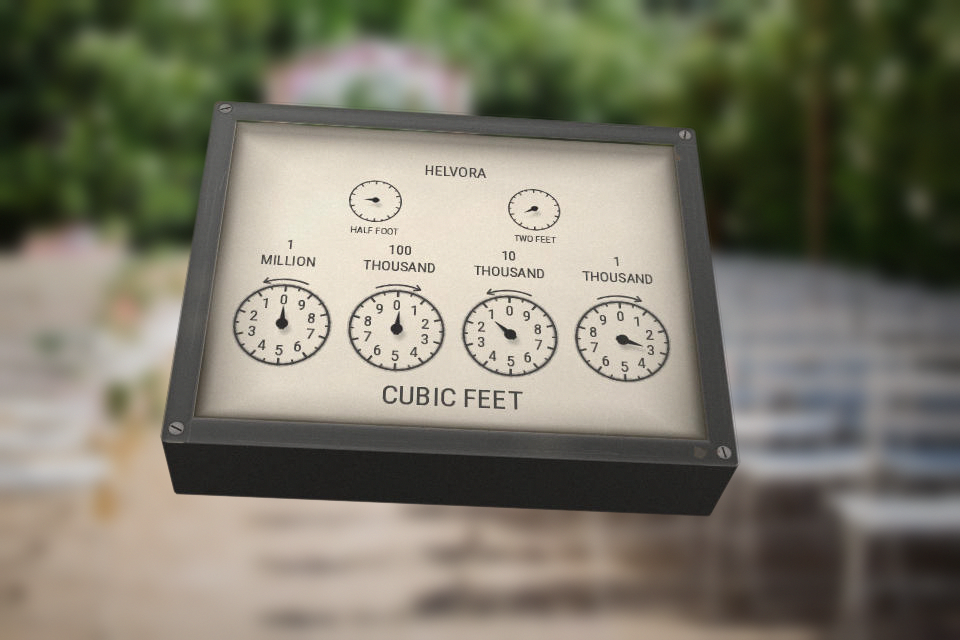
1300 ft³
